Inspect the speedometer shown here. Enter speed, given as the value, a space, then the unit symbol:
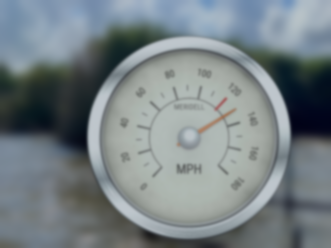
130 mph
